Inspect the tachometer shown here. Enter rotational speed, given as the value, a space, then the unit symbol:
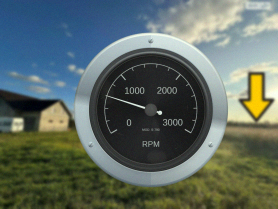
600 rpm
